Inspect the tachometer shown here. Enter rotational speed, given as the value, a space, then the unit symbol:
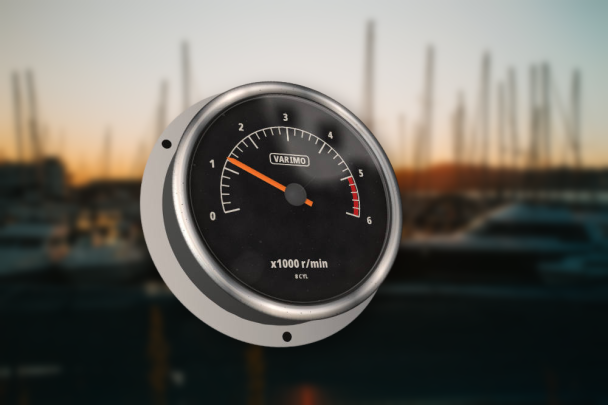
1200 rpm
